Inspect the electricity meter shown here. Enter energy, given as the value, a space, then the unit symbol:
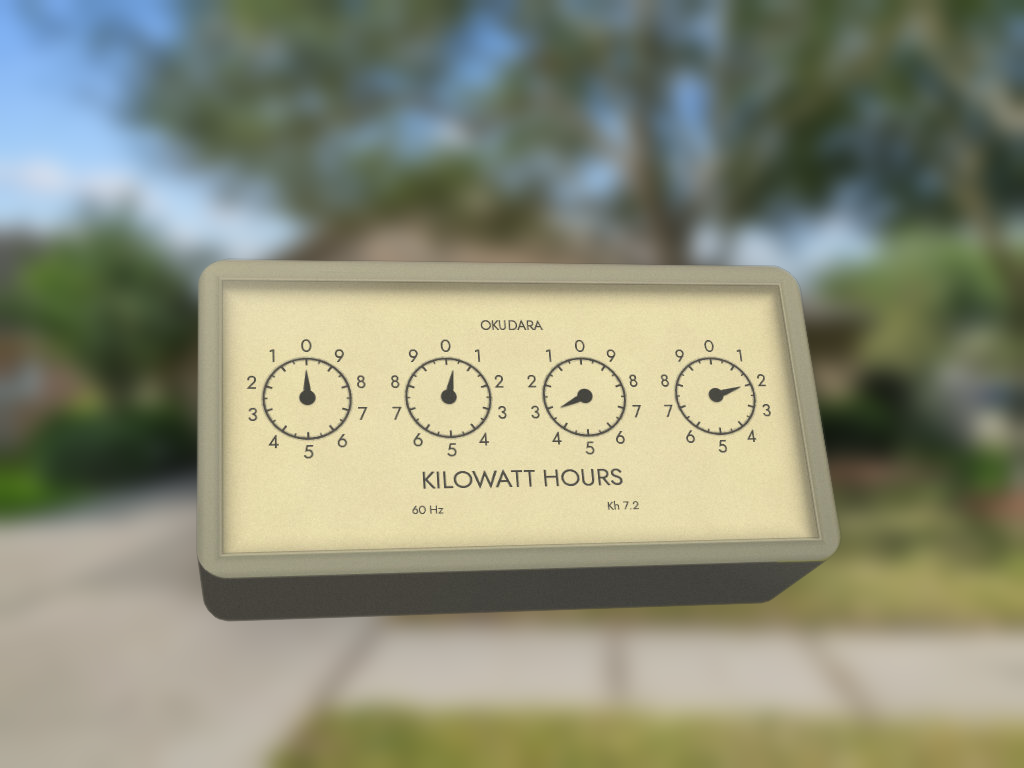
32 kWh
